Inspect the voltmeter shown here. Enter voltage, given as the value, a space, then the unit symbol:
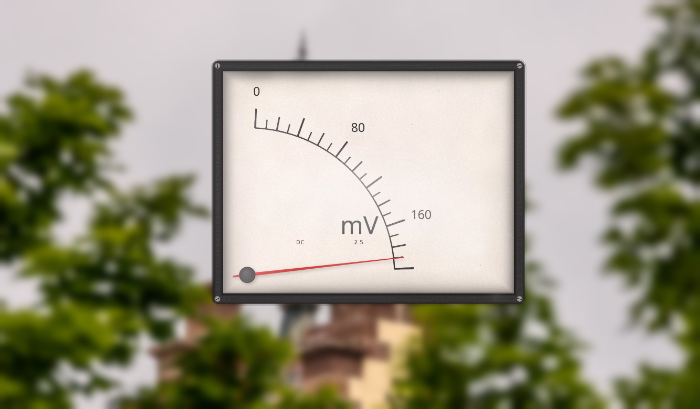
190 mV
